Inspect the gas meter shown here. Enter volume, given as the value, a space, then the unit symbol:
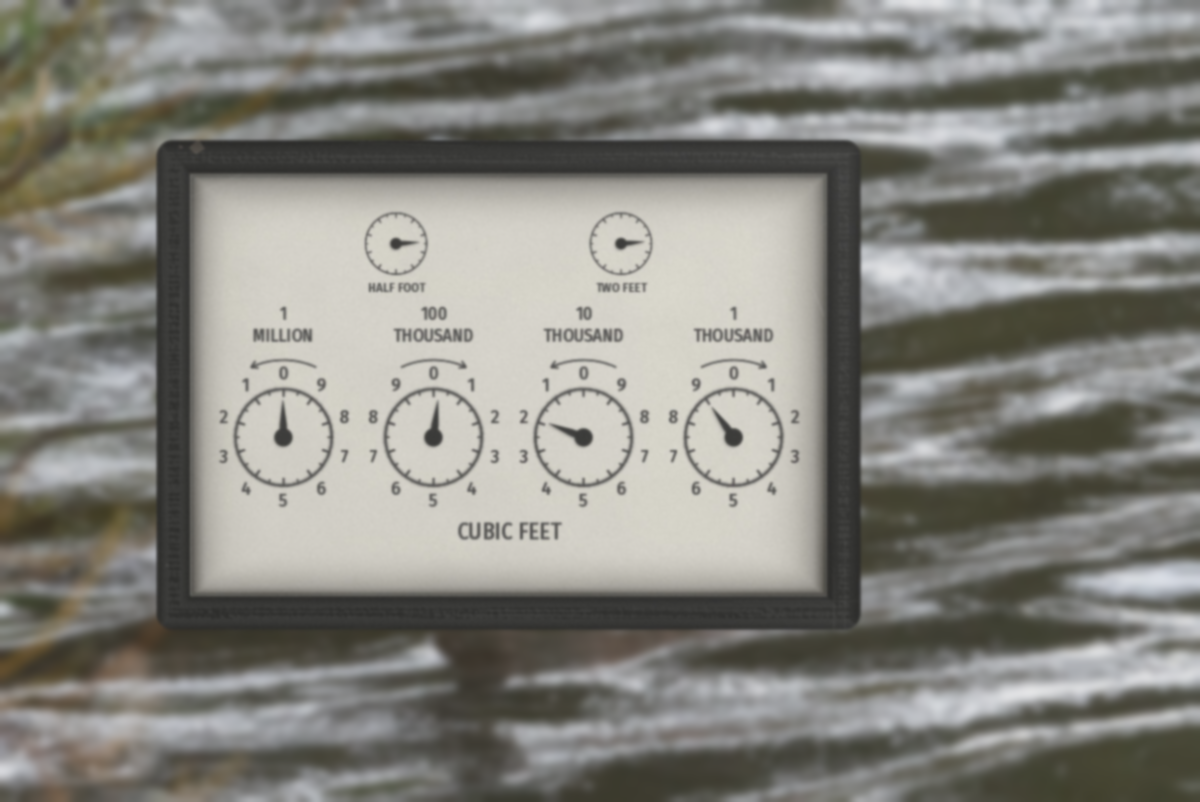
1900 ft³
